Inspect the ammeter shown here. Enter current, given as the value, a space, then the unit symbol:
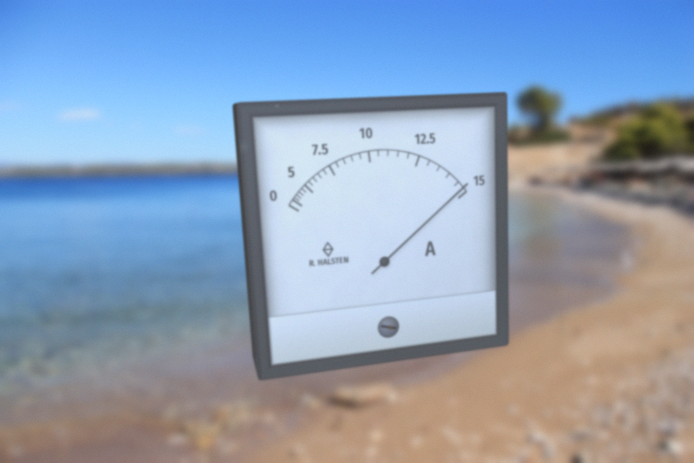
14.75 A
